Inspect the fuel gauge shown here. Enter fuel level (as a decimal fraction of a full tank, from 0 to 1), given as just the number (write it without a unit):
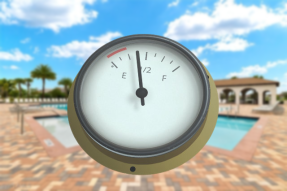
0.375
